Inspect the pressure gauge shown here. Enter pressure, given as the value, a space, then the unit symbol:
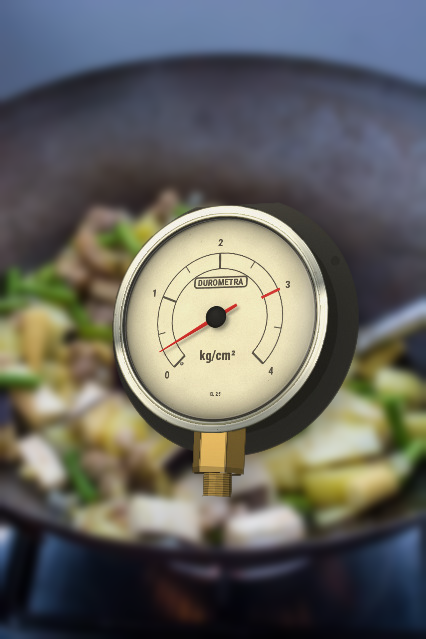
0.25 kg/cm²
